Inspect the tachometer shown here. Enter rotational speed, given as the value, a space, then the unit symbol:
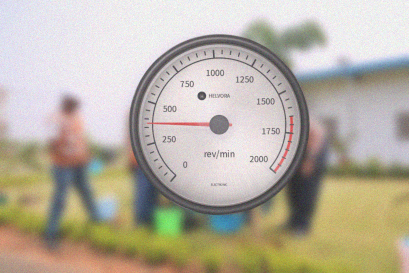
375 rpm
